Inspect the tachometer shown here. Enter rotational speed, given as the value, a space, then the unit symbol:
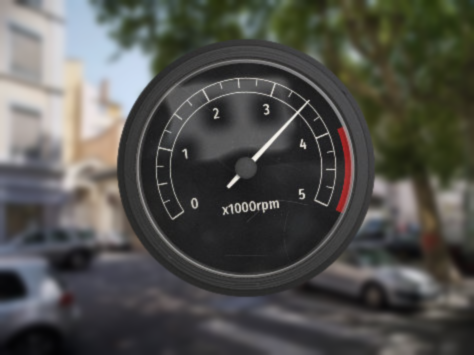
3500 rpm
